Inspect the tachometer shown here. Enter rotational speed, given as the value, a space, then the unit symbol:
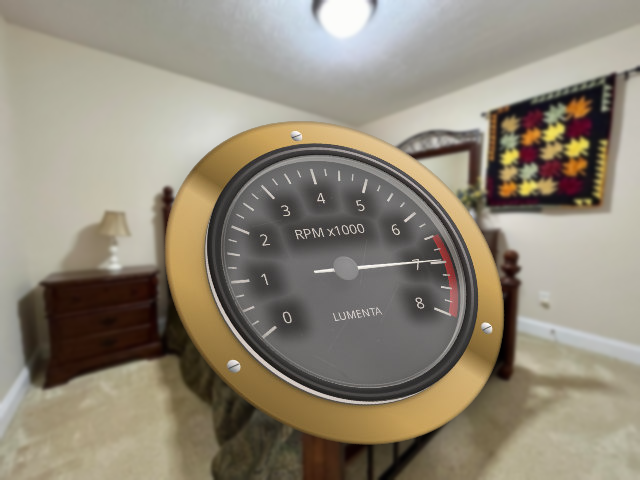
7000 rpm
